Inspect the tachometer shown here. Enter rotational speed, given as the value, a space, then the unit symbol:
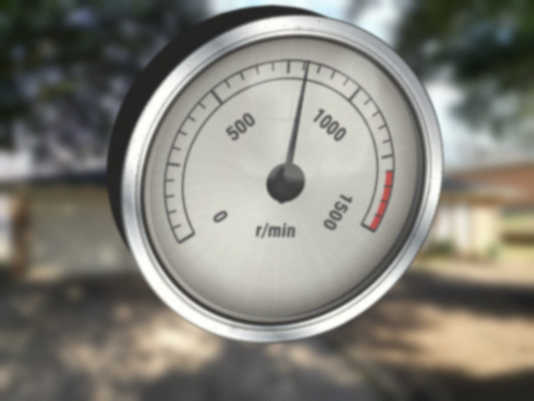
800 rpm
